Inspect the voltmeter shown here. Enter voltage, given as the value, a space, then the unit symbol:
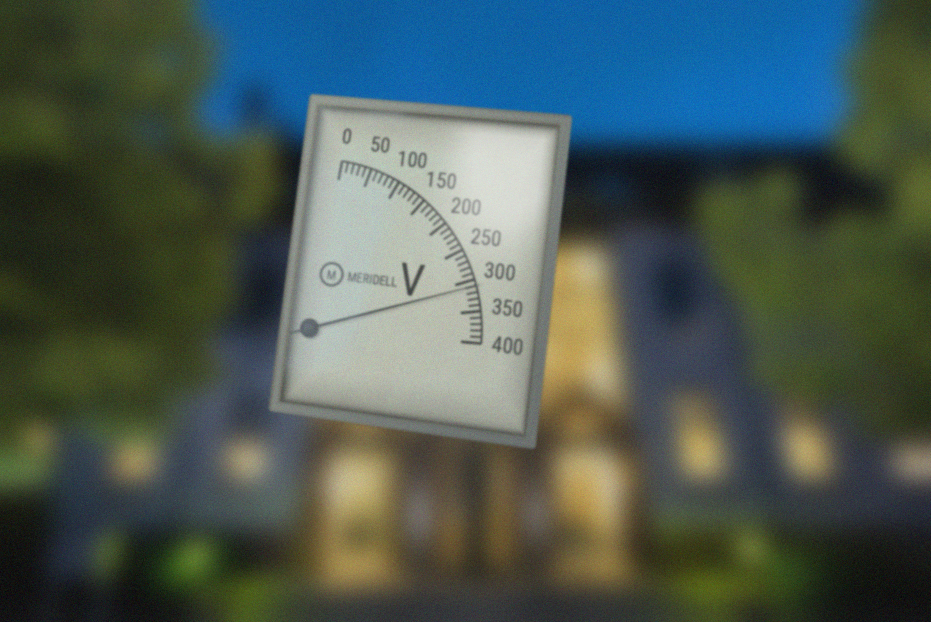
310 V
